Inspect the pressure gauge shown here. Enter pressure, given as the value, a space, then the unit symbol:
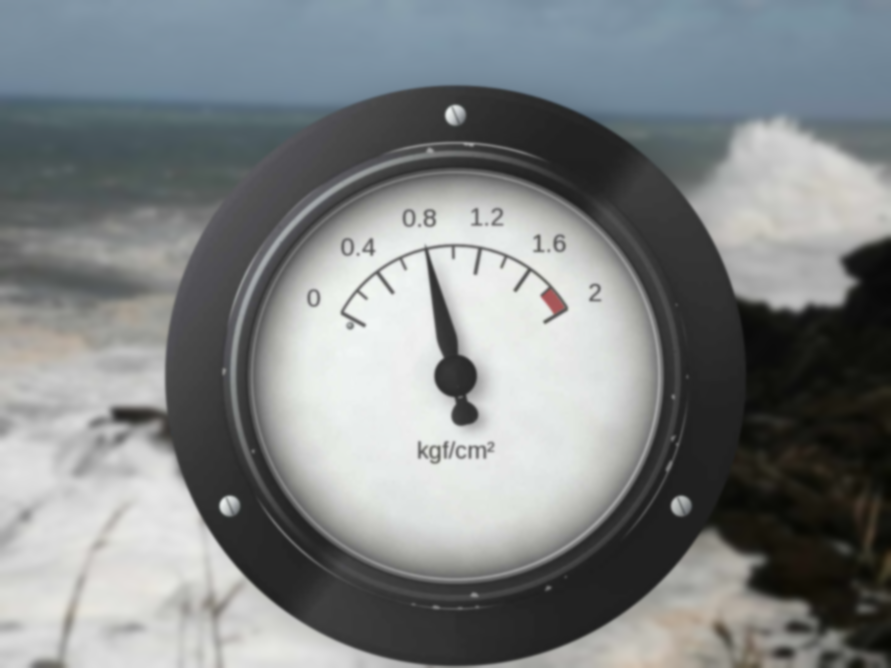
0.8 kg/cm²
